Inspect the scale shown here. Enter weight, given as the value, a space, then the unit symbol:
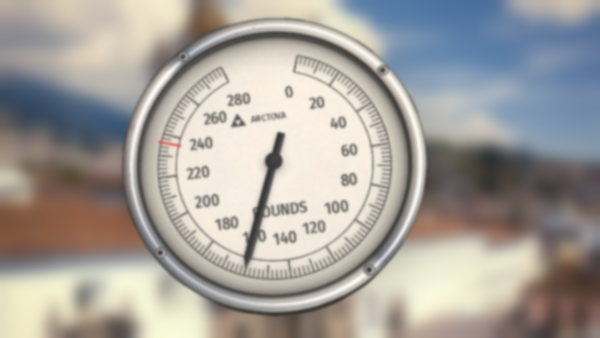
160 lb
